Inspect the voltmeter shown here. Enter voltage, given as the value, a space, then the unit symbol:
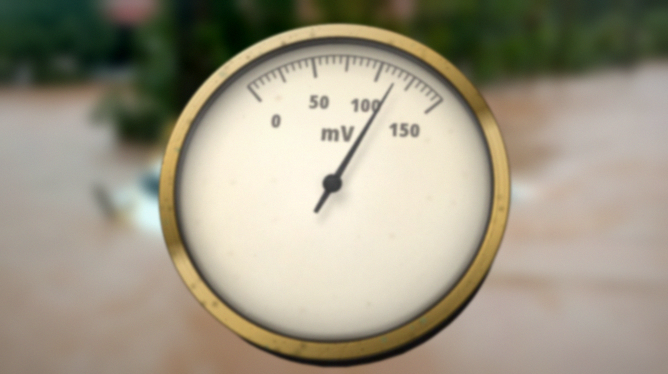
115 mV
